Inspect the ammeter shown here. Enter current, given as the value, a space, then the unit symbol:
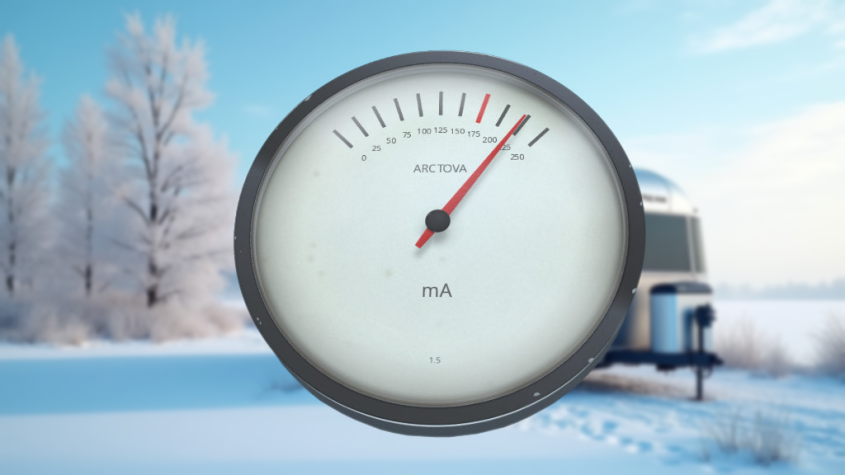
225 mA
